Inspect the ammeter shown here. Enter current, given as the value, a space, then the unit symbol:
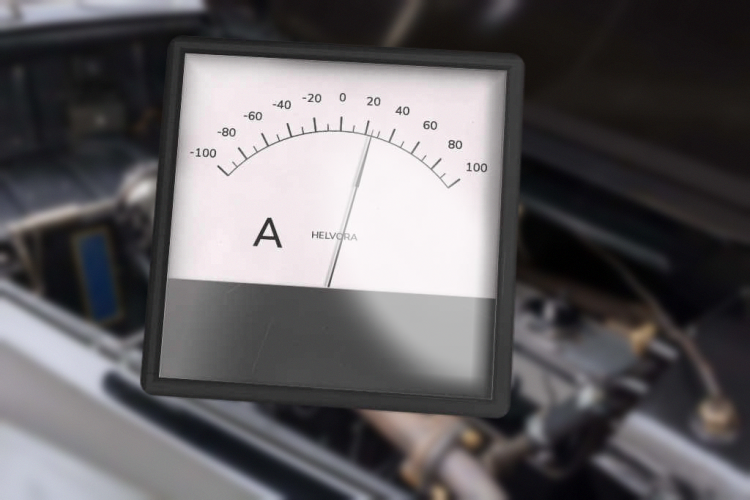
25 A
